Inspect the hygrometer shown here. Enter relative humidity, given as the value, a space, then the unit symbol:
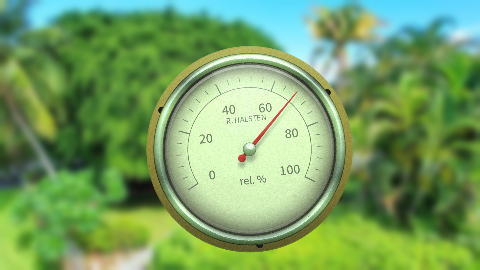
68 %
